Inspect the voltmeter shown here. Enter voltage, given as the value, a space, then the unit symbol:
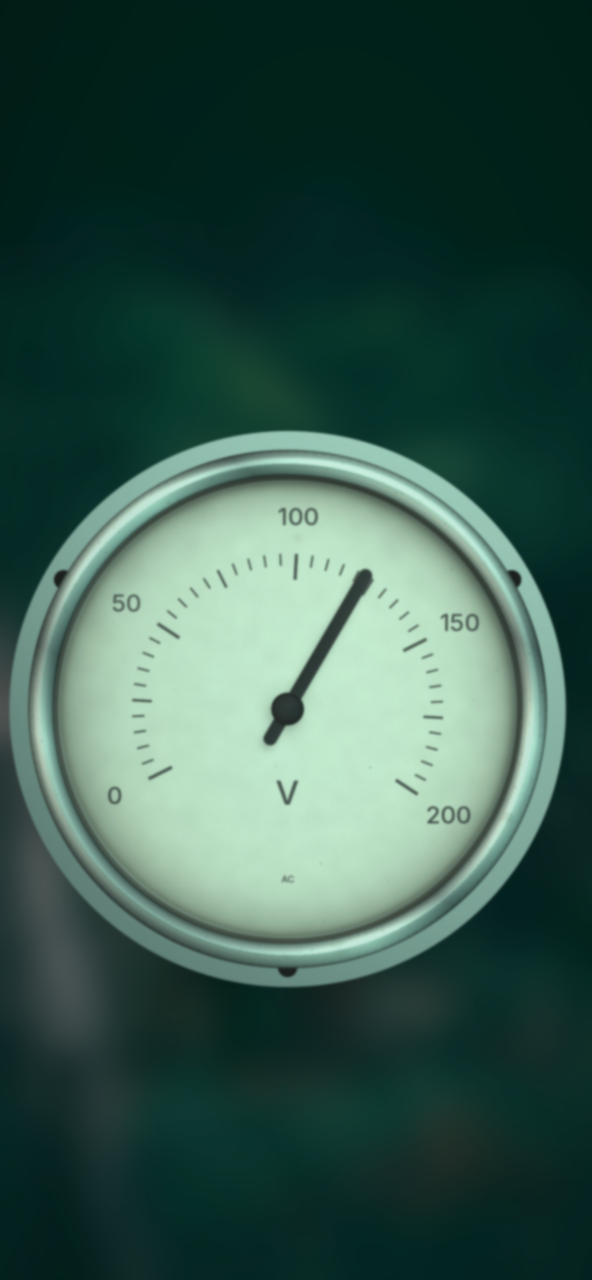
122.5 V
